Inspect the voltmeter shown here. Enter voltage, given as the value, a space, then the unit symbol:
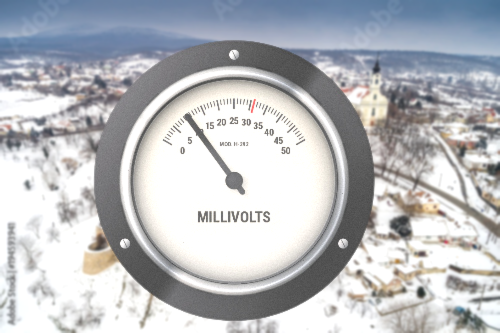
10 mV
